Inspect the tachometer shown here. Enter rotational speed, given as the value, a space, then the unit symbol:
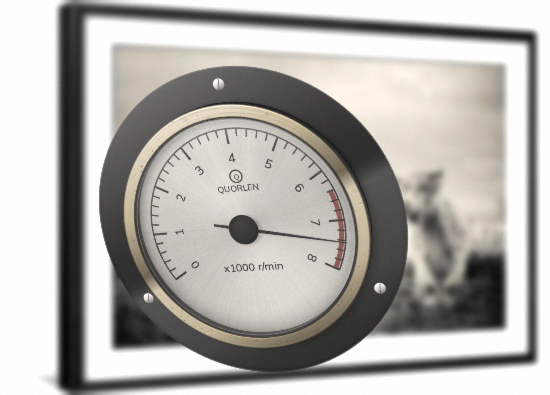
7400 rpm
